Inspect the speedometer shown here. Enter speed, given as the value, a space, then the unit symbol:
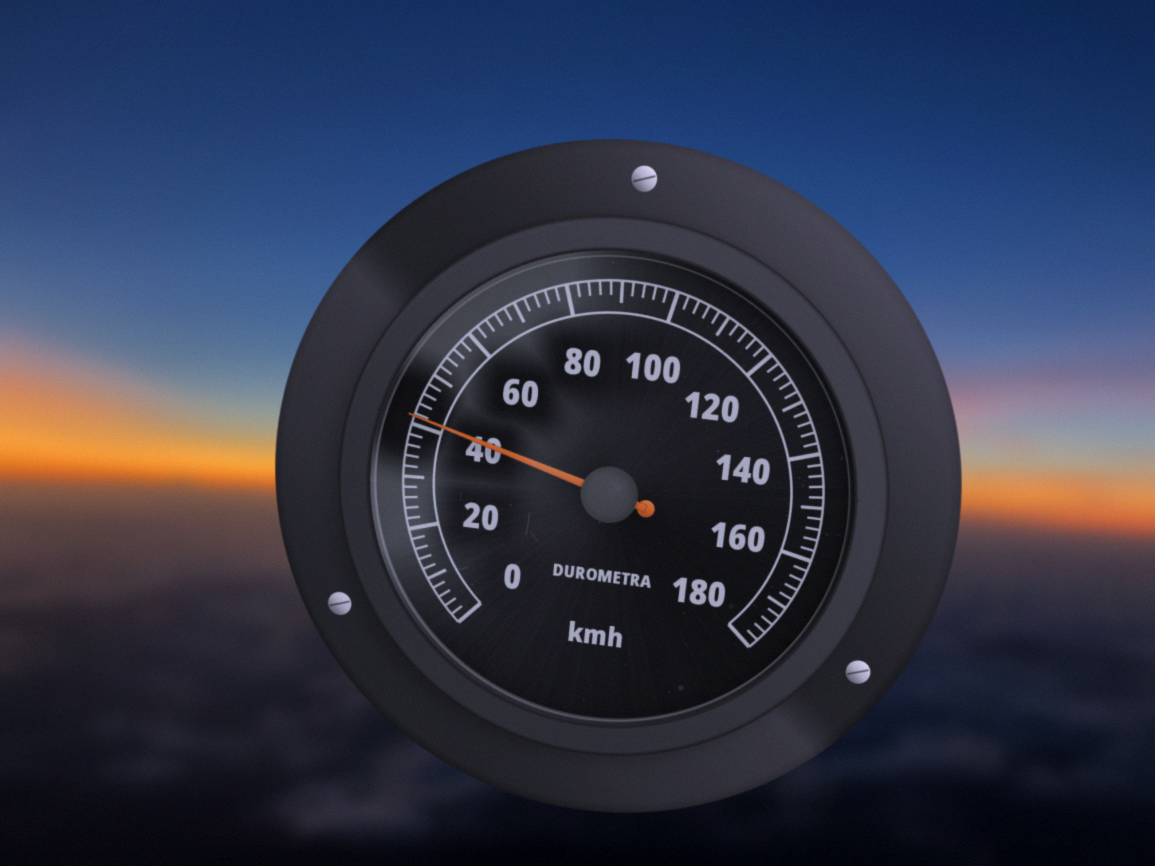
42 km/h
